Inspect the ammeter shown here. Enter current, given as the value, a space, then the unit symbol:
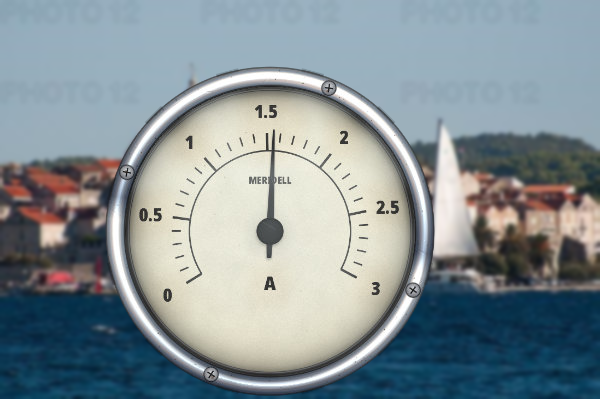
1.55 A
